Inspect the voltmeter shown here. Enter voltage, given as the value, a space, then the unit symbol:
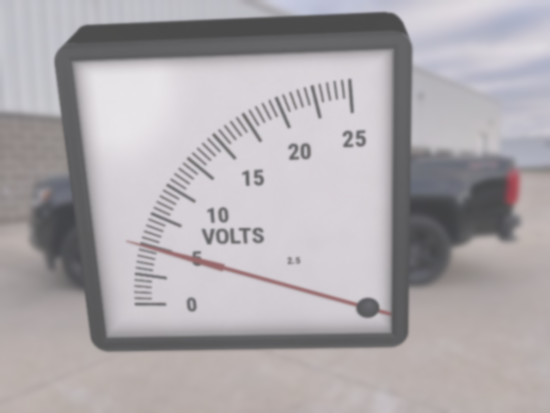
5 V
